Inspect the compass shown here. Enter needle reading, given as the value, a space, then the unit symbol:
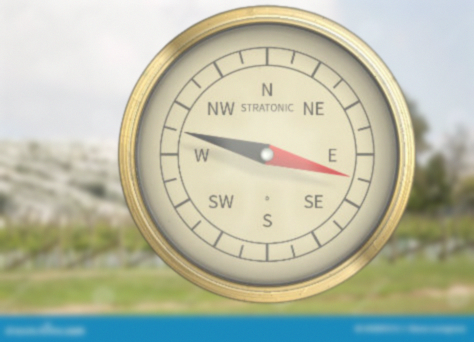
105 °
